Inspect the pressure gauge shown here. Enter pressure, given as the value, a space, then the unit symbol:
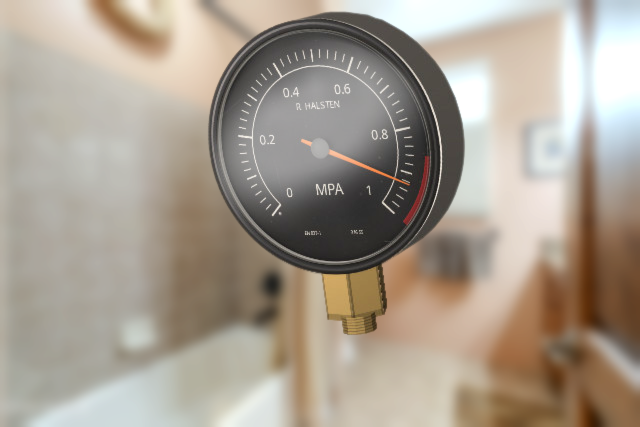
0.92 MPa
